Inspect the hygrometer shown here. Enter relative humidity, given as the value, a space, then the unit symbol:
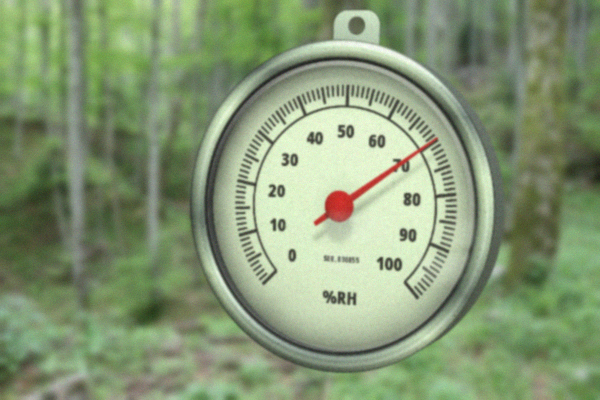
70 %
